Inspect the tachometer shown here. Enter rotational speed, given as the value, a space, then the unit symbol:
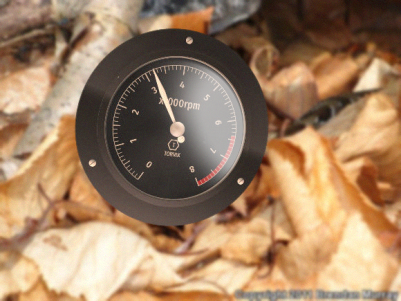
3200 rpm
